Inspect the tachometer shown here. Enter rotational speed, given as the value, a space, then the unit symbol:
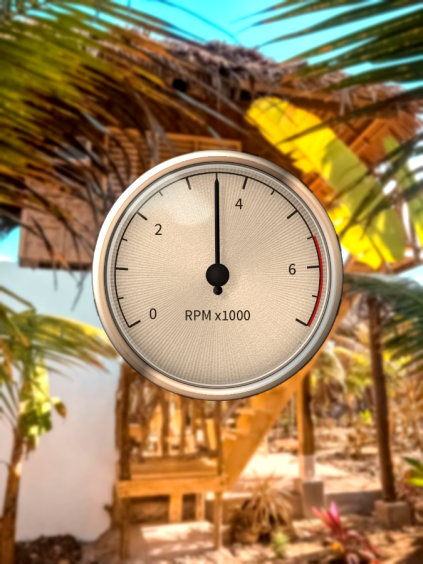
3500 rpm
